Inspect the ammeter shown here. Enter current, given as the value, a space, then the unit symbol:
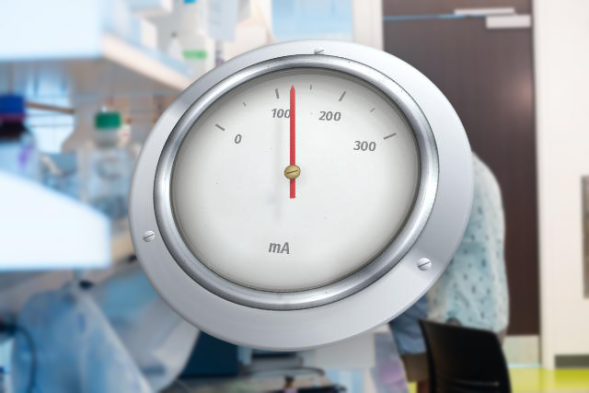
125 mA
